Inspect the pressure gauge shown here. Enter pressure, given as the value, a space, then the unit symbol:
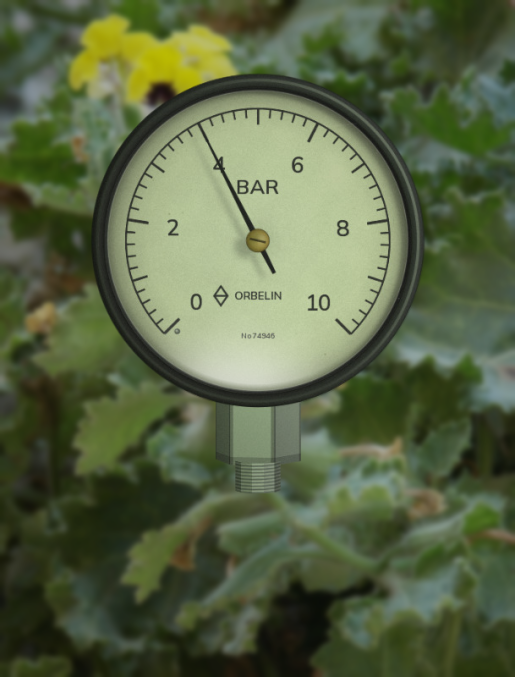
4 bar
